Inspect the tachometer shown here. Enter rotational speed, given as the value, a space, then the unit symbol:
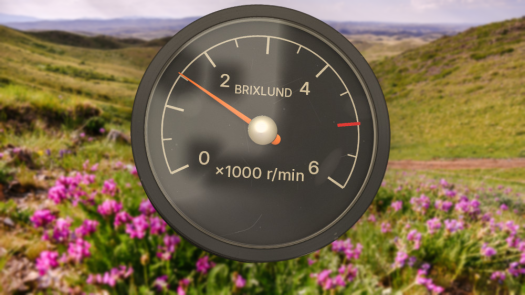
1500 rpm
